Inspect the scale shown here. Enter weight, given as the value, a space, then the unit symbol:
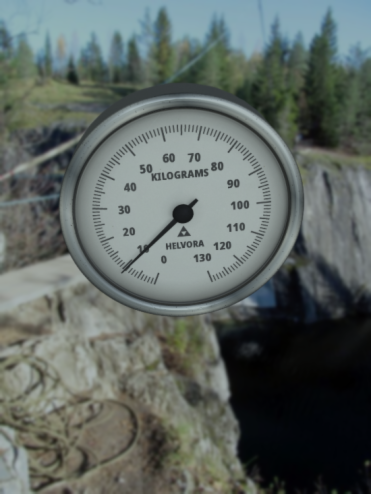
10 kg
